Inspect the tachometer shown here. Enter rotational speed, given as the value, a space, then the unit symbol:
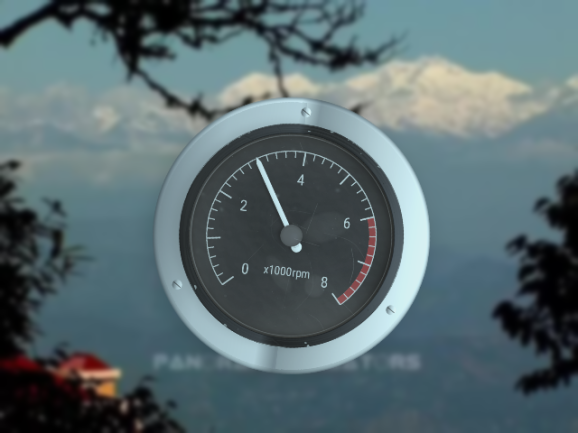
3000 rpm
